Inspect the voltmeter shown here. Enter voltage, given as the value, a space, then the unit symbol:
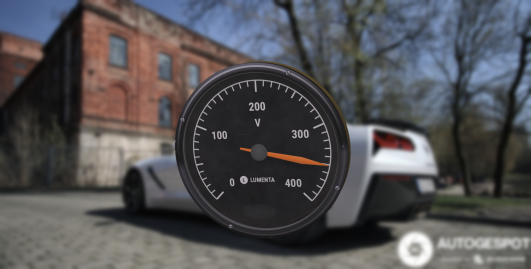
350 V
